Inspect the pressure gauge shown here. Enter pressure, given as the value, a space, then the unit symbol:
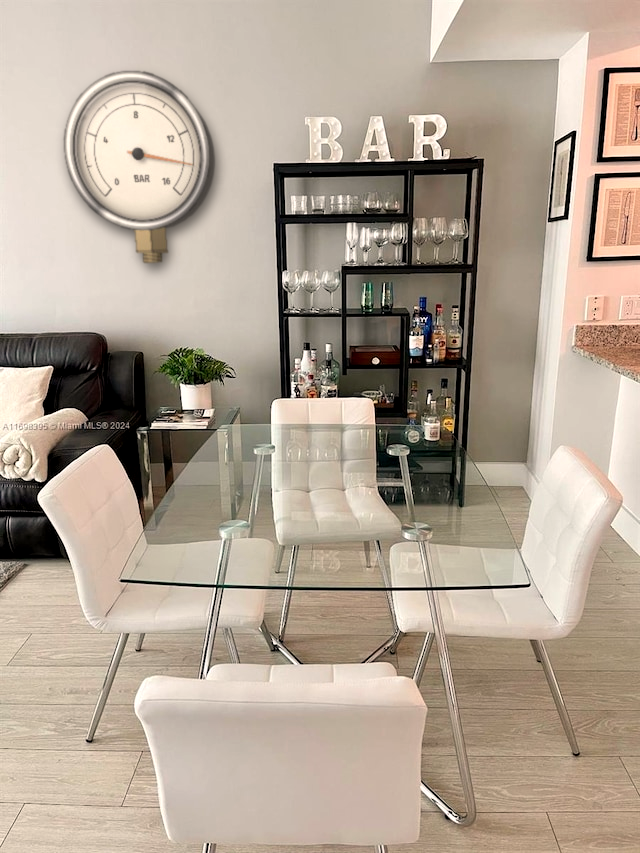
14 bar
